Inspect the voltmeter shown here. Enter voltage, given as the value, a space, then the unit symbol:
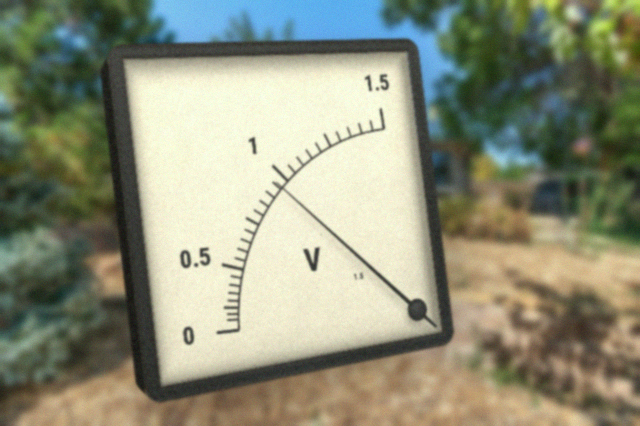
0.95 V
